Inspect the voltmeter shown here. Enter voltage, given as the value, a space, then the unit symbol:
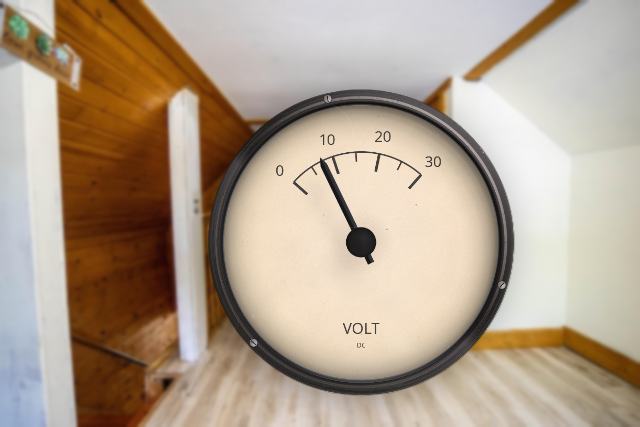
7.5 V
